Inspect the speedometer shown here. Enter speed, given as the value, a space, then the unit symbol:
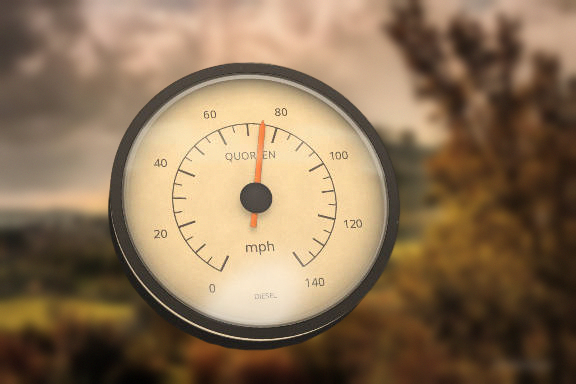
75 mph
